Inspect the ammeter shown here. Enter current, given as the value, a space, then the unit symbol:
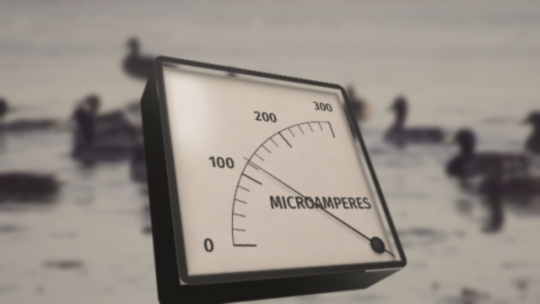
120 µA
